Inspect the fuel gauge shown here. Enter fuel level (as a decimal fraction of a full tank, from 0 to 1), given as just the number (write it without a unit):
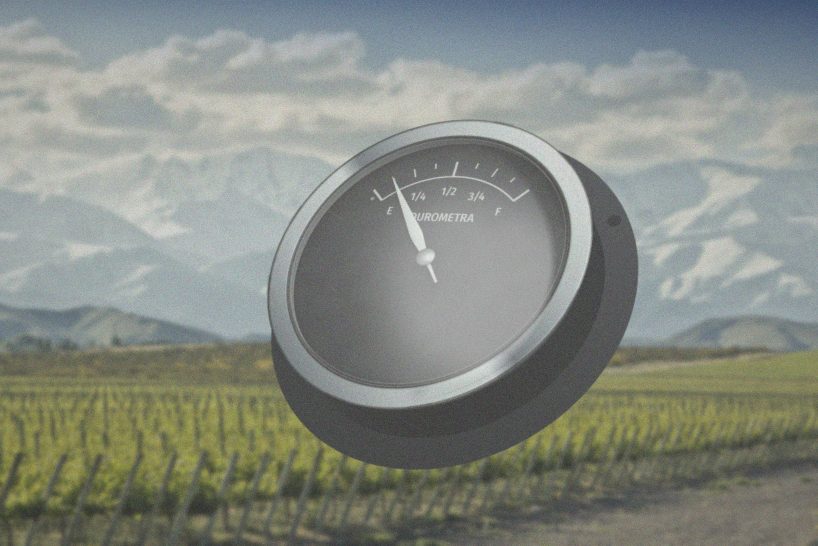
0.125
